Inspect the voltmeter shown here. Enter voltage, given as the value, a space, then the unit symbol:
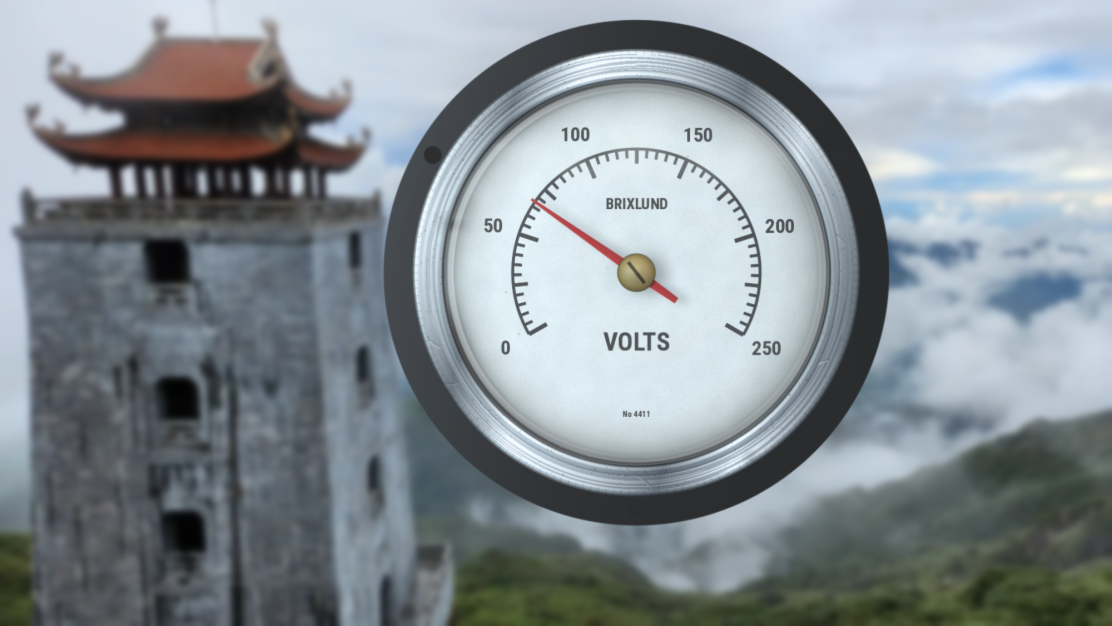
67.5 V
